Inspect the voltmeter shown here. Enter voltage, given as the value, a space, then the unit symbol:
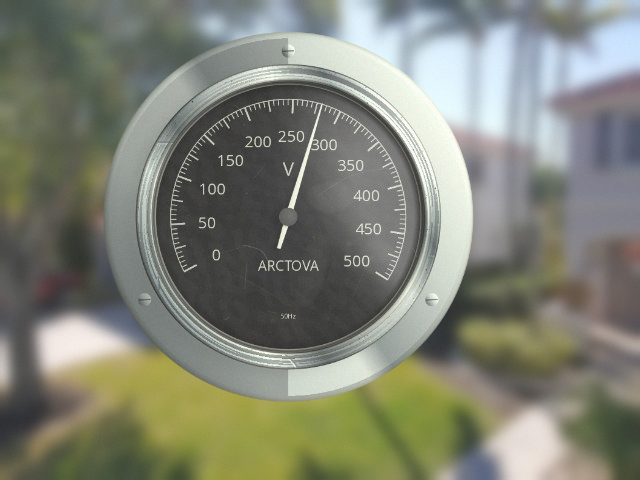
280 V
